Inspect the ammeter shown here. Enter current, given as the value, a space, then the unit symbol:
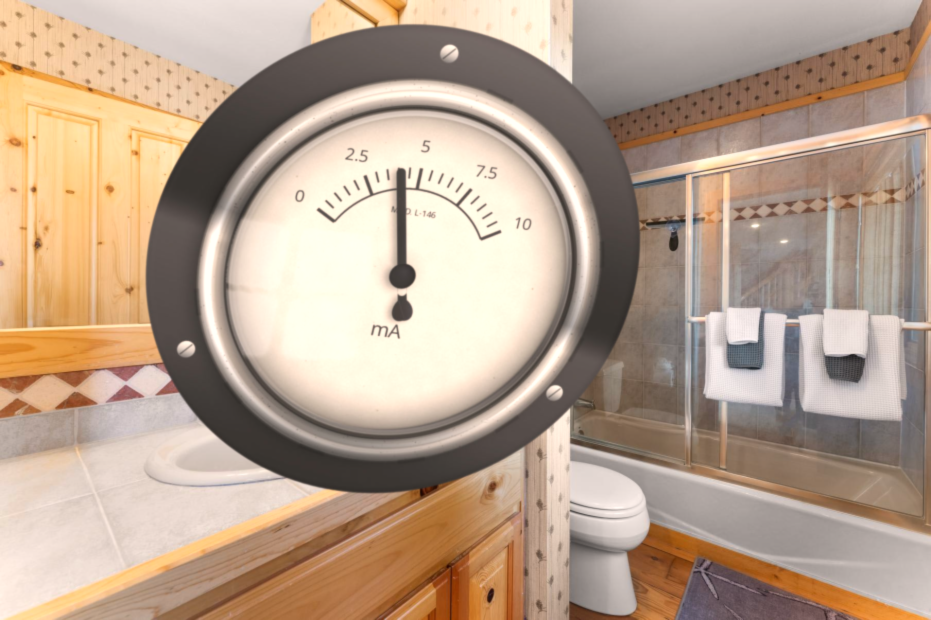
4 mA
